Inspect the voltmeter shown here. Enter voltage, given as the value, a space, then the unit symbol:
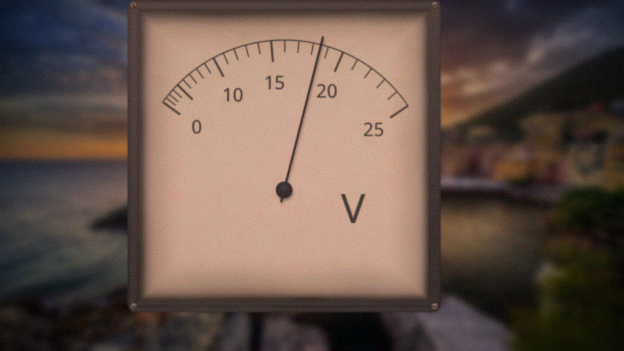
18.5 V
